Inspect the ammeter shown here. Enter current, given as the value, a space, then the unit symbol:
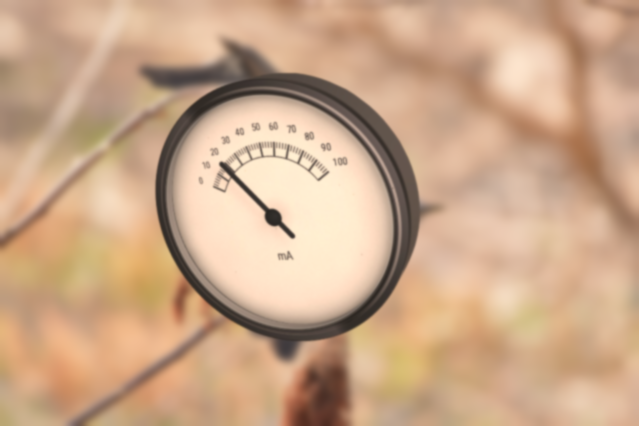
20 mA
